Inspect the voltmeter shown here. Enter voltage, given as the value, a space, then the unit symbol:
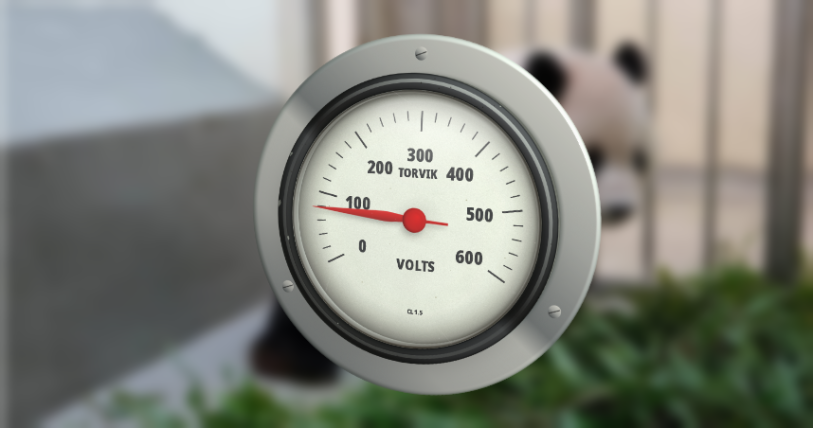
80 V
